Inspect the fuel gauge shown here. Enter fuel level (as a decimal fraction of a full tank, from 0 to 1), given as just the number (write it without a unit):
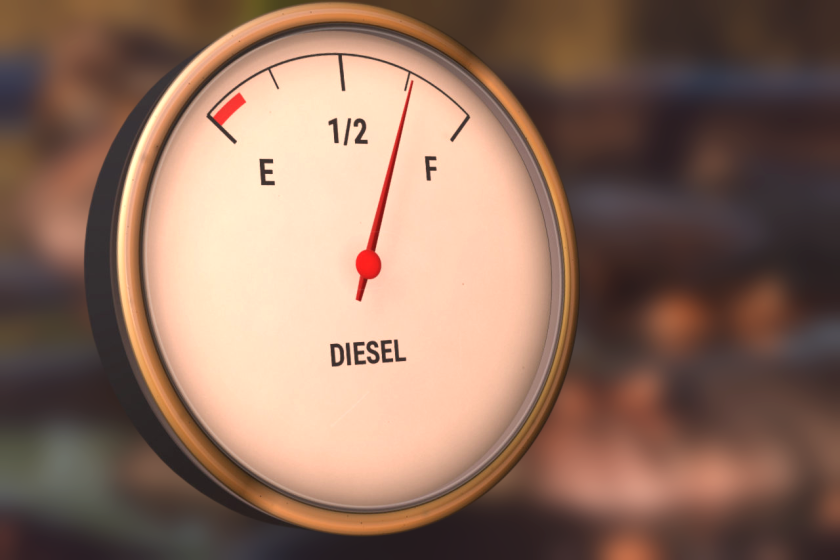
0.75
